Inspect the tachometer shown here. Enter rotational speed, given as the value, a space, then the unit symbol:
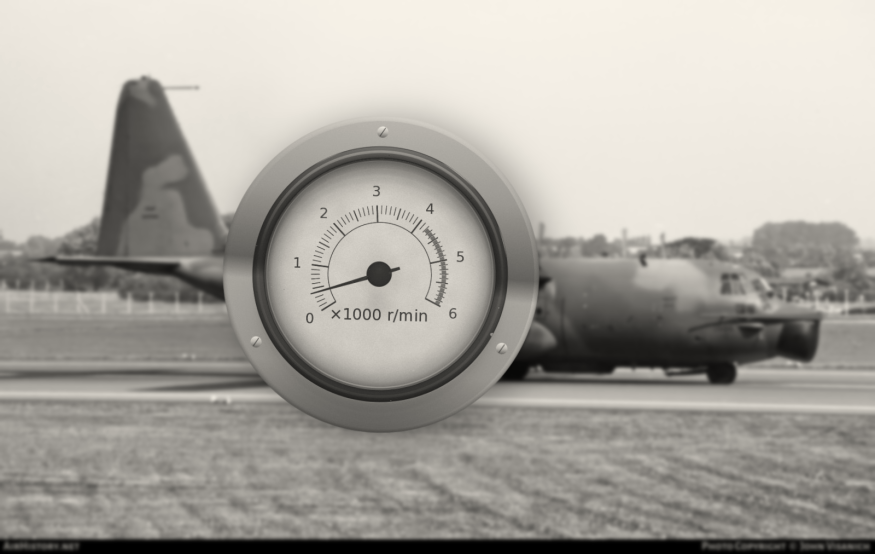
400 rpm
